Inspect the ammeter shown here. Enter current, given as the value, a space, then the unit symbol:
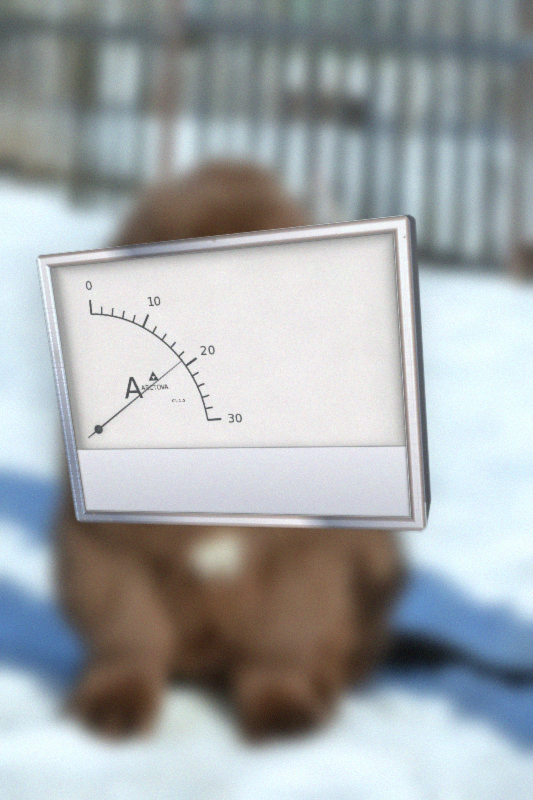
19 A
